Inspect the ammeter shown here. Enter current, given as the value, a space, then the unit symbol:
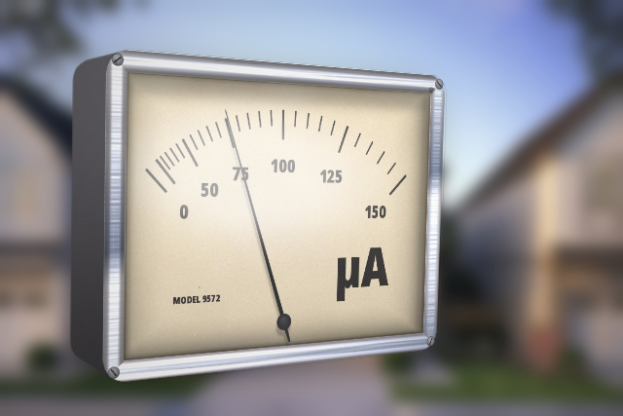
75 µA
